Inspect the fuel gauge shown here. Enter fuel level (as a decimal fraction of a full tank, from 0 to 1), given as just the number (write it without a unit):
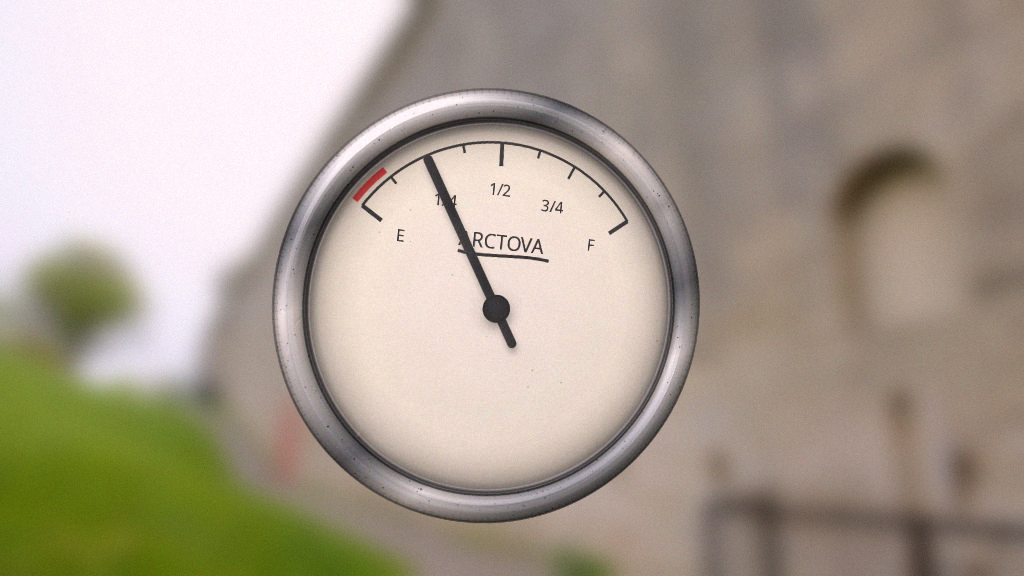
0.25
